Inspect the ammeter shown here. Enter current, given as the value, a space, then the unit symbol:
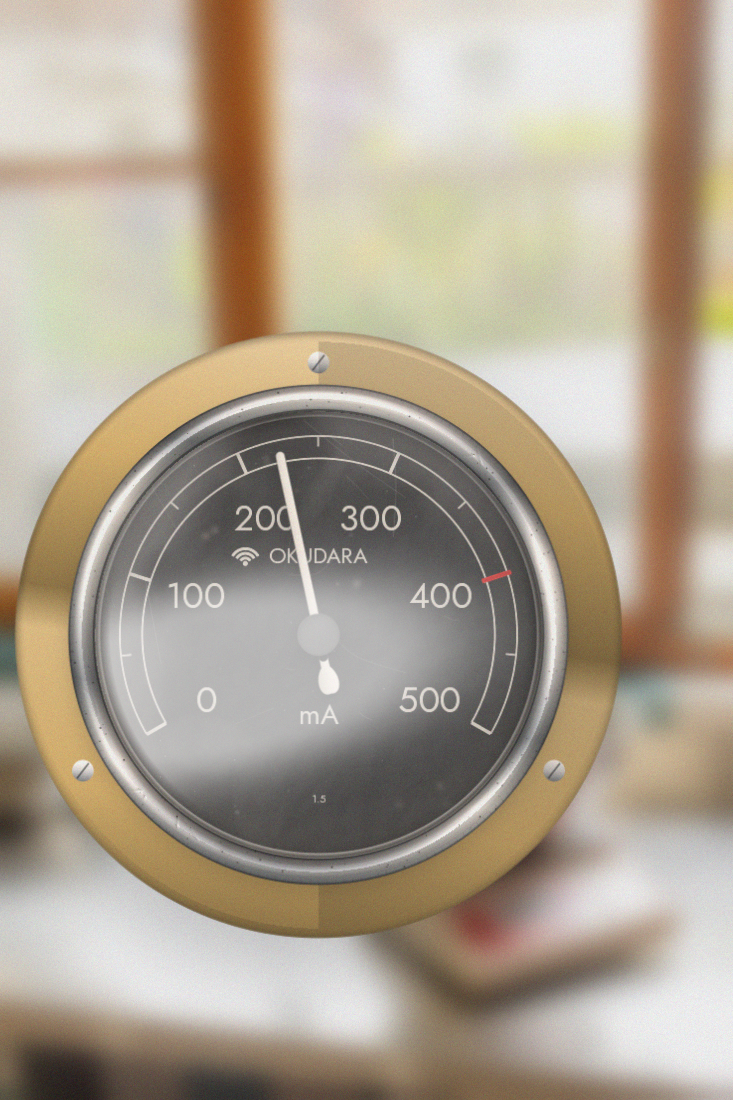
225 mA
